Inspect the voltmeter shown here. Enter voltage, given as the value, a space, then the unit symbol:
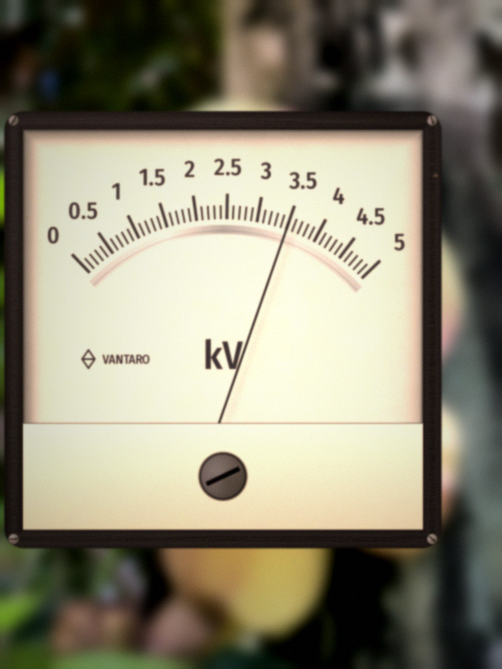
3.5 kV
